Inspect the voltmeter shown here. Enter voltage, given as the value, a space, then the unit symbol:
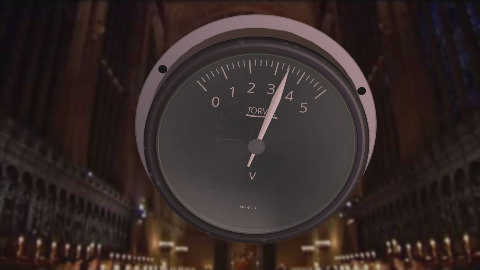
3.4 V
